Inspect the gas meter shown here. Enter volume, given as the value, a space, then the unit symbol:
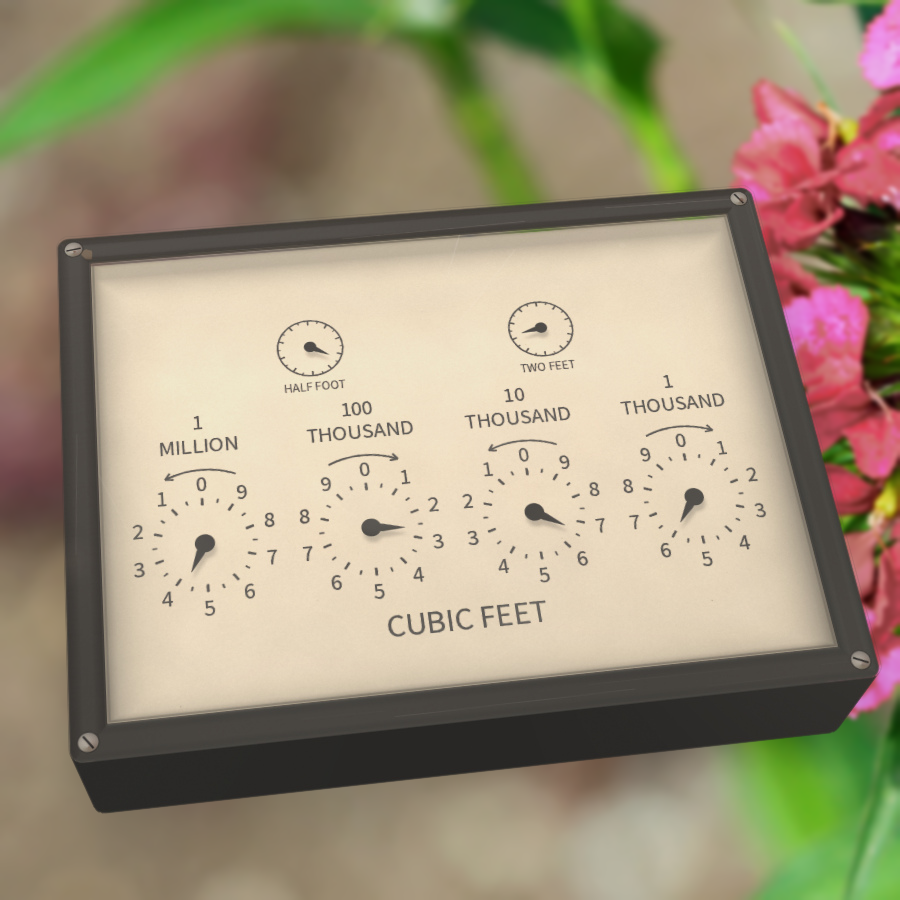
426600 ft³
